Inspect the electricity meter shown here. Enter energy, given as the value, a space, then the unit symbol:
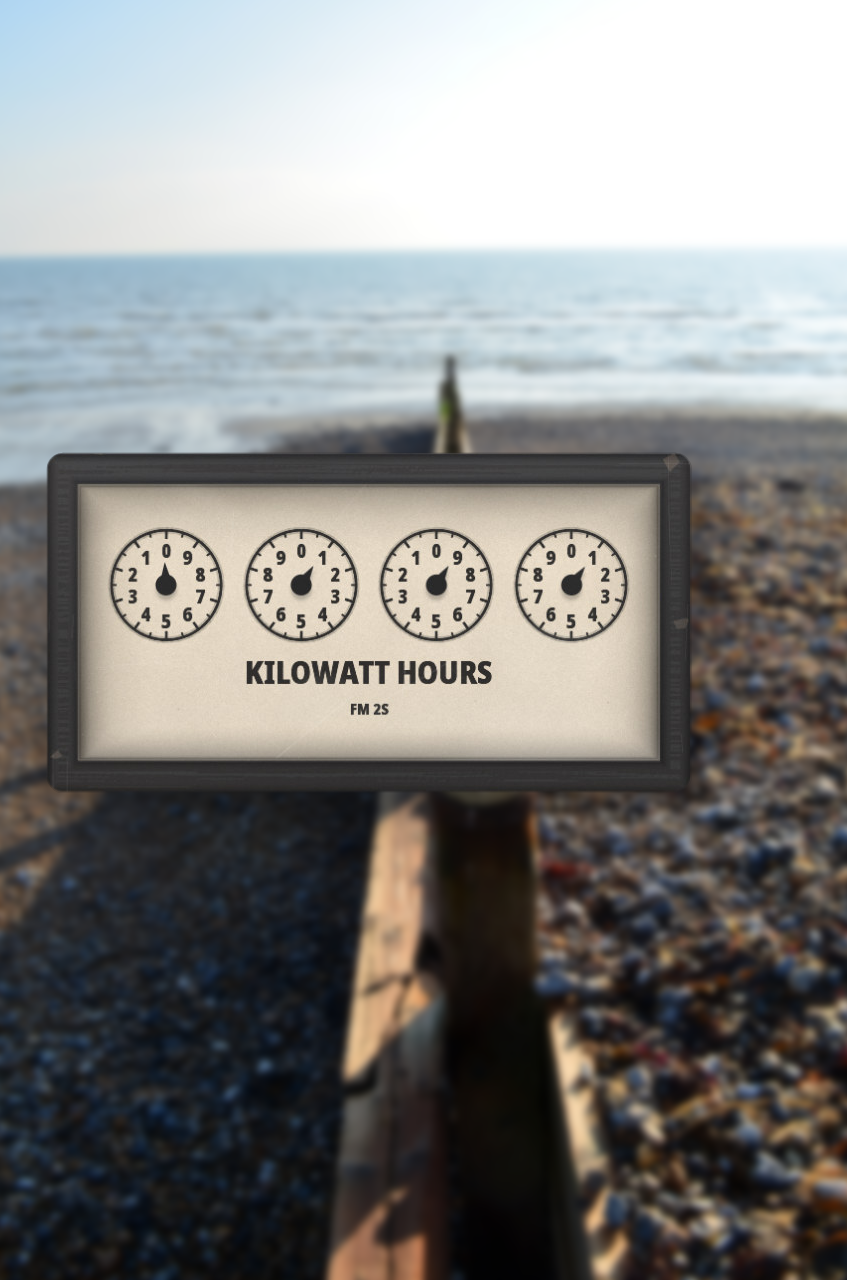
91 kWh
